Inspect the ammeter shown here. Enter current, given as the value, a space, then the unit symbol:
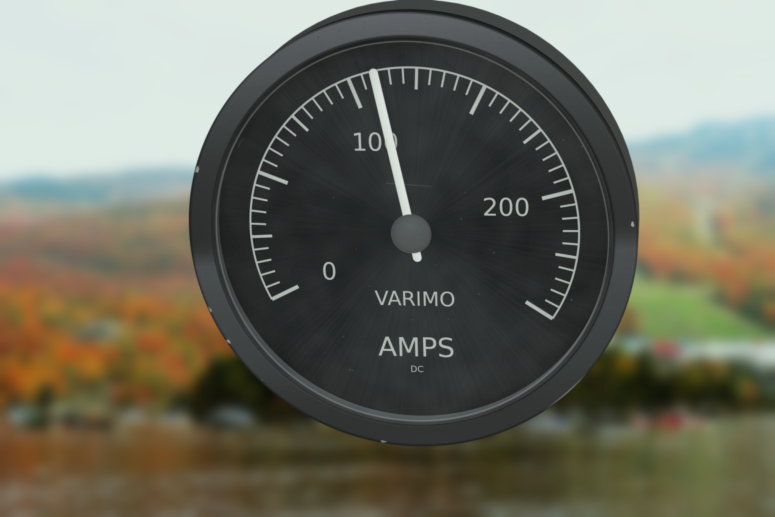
110 A
